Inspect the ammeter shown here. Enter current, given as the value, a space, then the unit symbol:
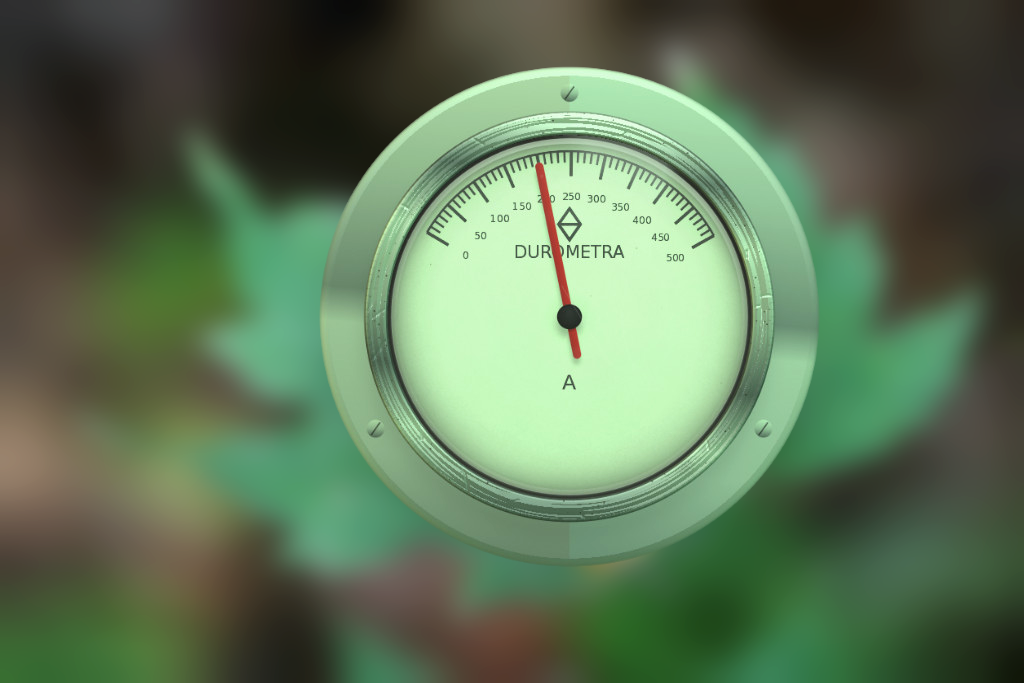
200 A
